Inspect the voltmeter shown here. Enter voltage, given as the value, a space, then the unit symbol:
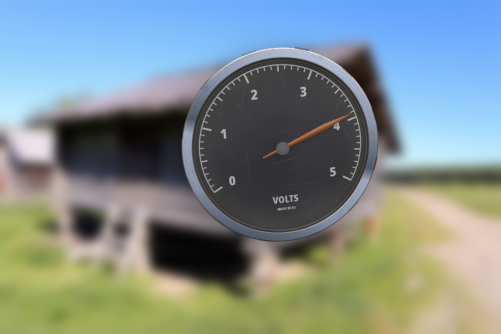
3.9 V
